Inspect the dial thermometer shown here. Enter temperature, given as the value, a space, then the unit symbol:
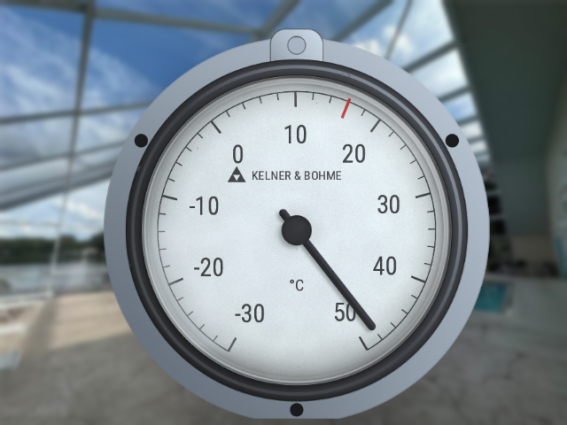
48 °C
